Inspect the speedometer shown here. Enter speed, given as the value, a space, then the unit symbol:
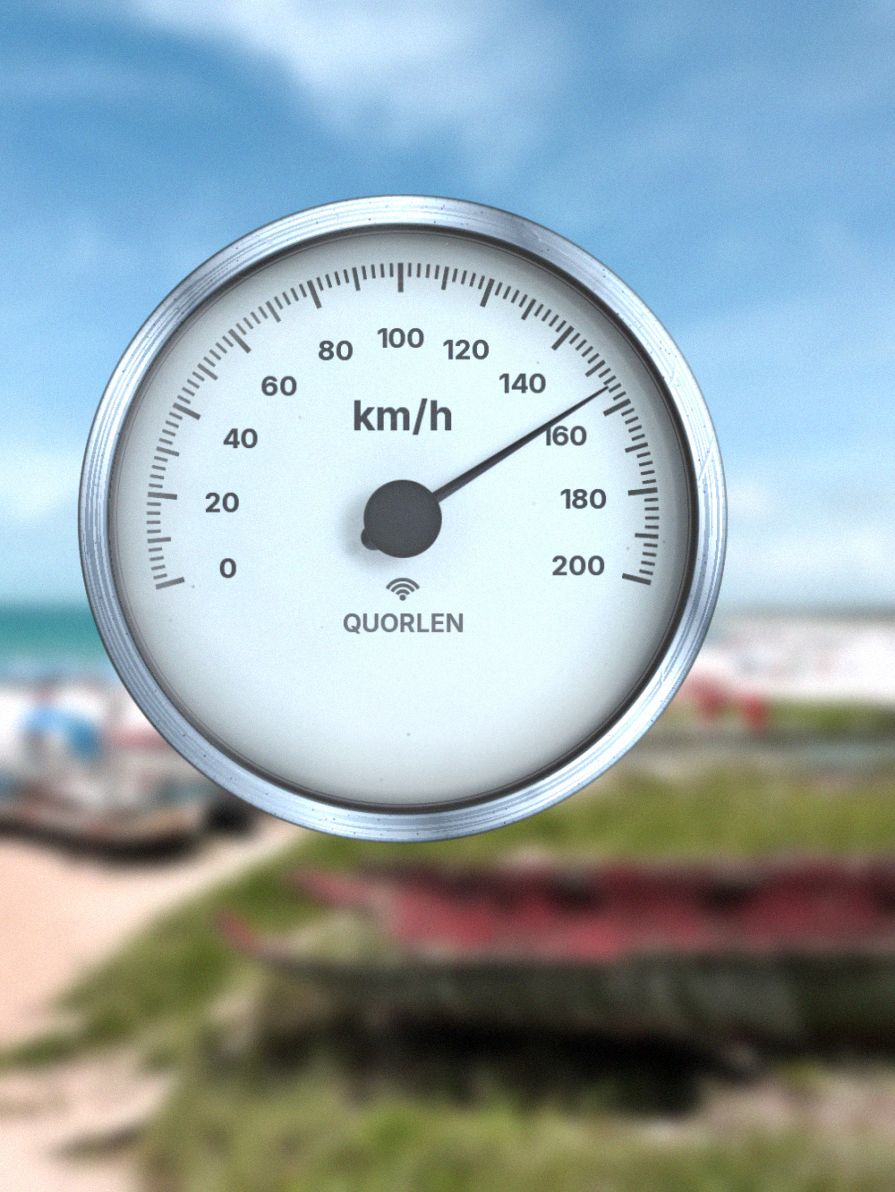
155 km/h
